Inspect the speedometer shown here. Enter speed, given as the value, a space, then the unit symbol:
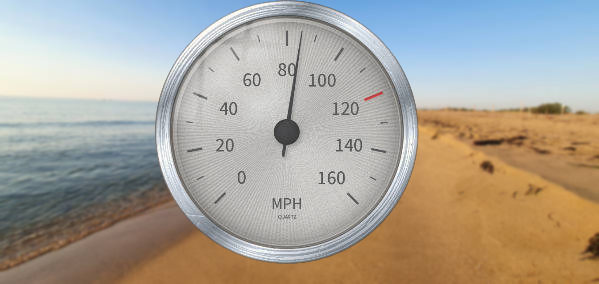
85 mph
